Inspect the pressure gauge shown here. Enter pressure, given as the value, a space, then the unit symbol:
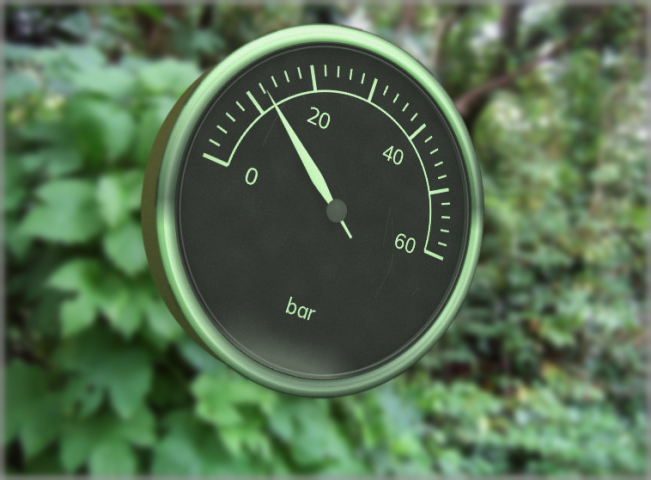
12 bar
